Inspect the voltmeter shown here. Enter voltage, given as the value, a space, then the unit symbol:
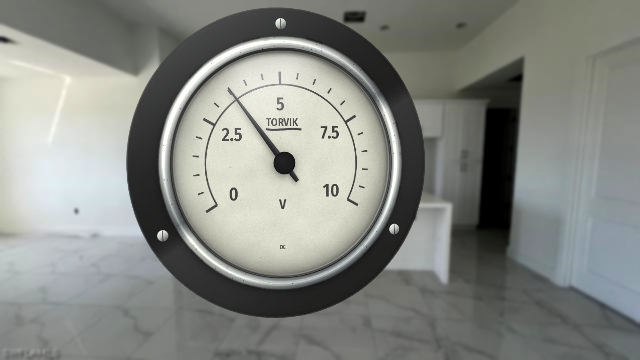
3.5 V
